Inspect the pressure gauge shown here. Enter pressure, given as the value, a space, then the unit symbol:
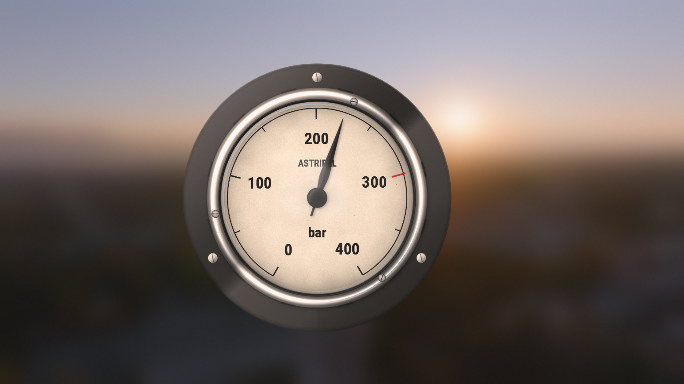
225 bar
